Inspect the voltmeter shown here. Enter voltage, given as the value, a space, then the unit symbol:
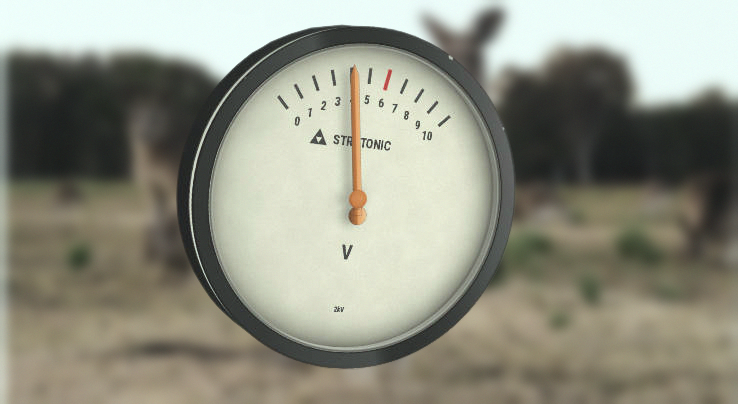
4 V
